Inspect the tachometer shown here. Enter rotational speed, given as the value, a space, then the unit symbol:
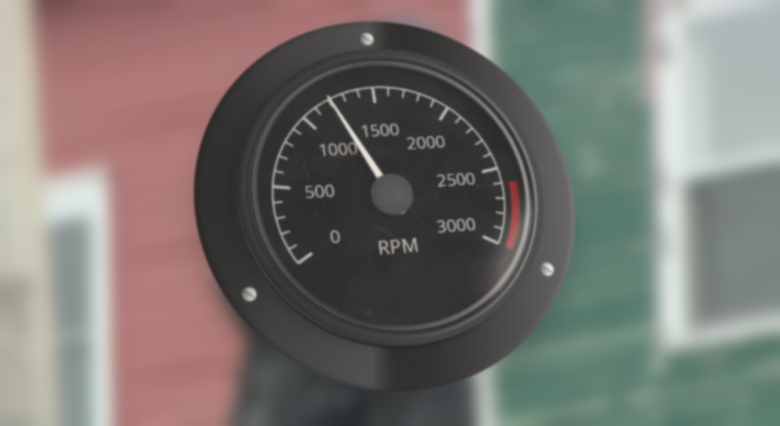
1200 rpm
